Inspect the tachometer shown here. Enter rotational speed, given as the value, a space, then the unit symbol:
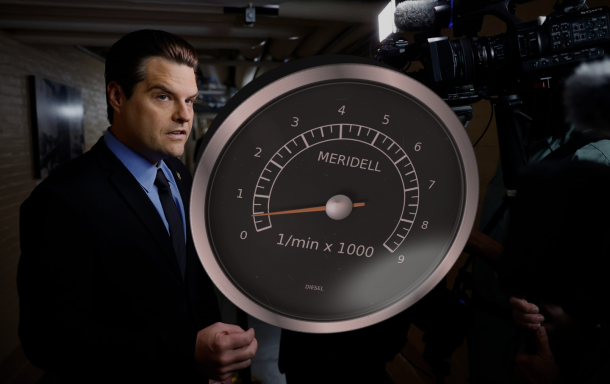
500 rpm
